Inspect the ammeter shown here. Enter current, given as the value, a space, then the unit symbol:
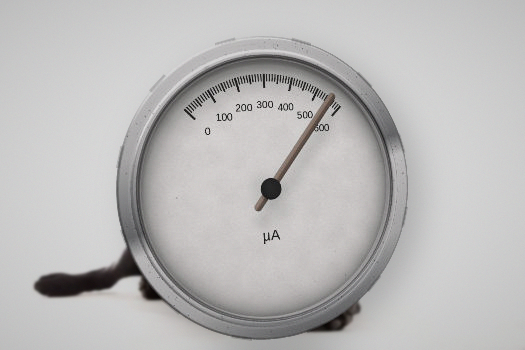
550 µA
